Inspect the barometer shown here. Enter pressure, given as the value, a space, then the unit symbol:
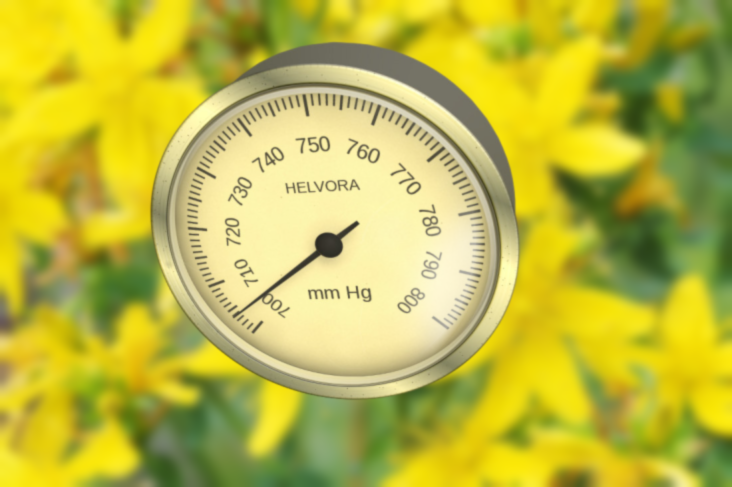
704 mmHg
